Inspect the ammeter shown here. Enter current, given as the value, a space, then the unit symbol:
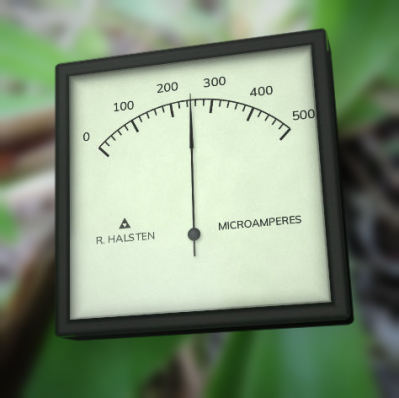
250 µA
